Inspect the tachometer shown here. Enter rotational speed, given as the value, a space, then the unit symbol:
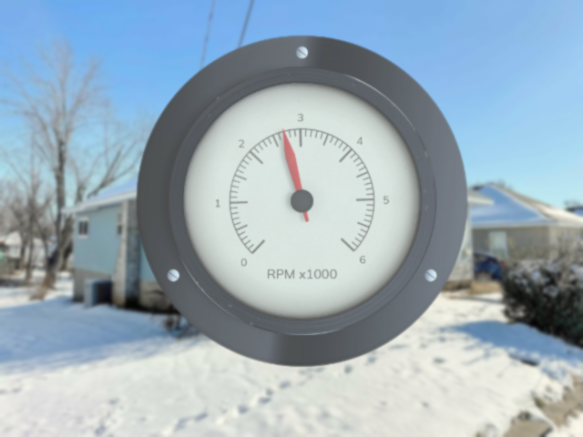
2700 rpm
